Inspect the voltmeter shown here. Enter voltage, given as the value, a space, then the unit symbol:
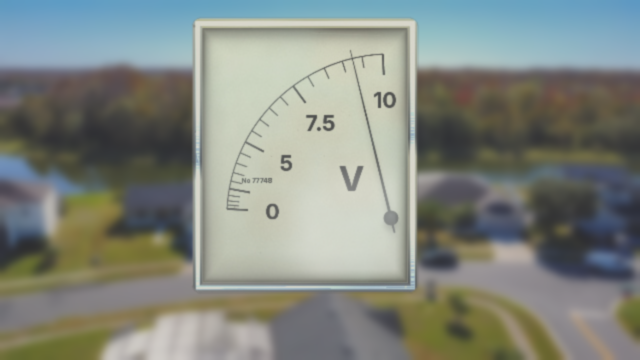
9.25 V
